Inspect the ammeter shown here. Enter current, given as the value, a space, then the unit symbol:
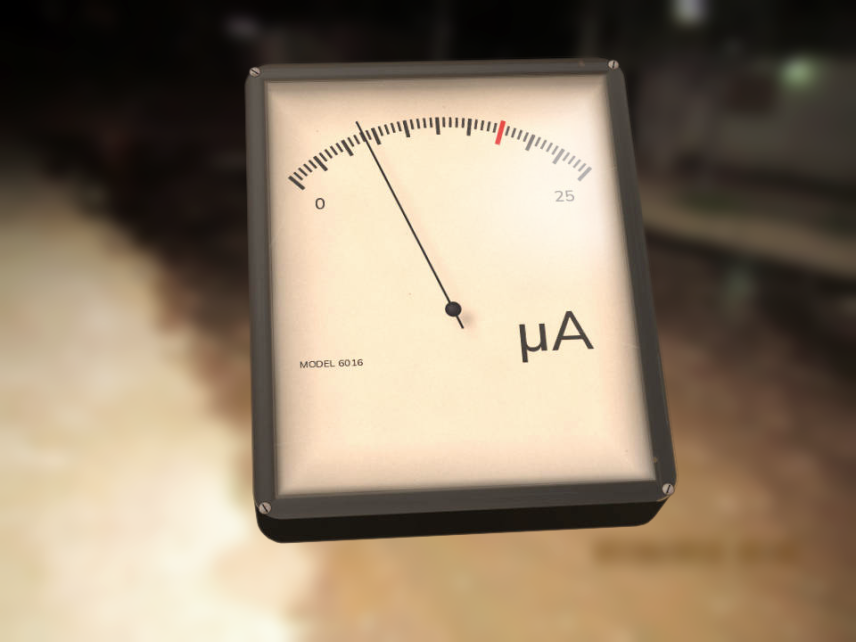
6.5 µA
